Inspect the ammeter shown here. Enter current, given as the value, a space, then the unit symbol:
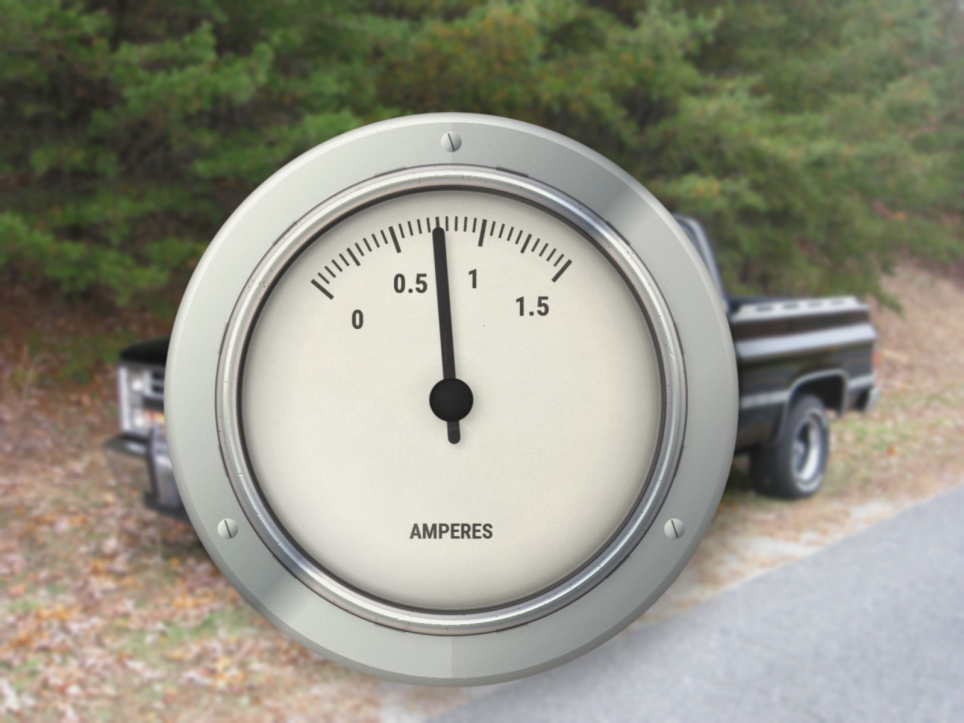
0.75 A
